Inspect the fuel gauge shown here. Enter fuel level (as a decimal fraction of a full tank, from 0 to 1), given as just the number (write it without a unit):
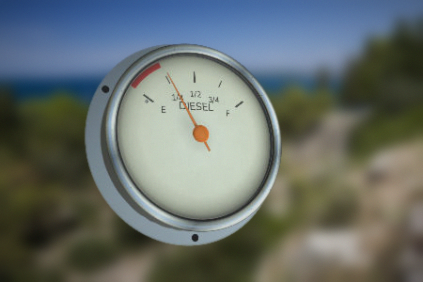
0.25
